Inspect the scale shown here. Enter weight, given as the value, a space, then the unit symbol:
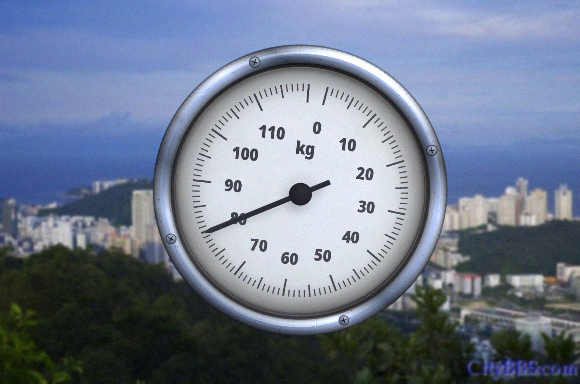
80 kg
